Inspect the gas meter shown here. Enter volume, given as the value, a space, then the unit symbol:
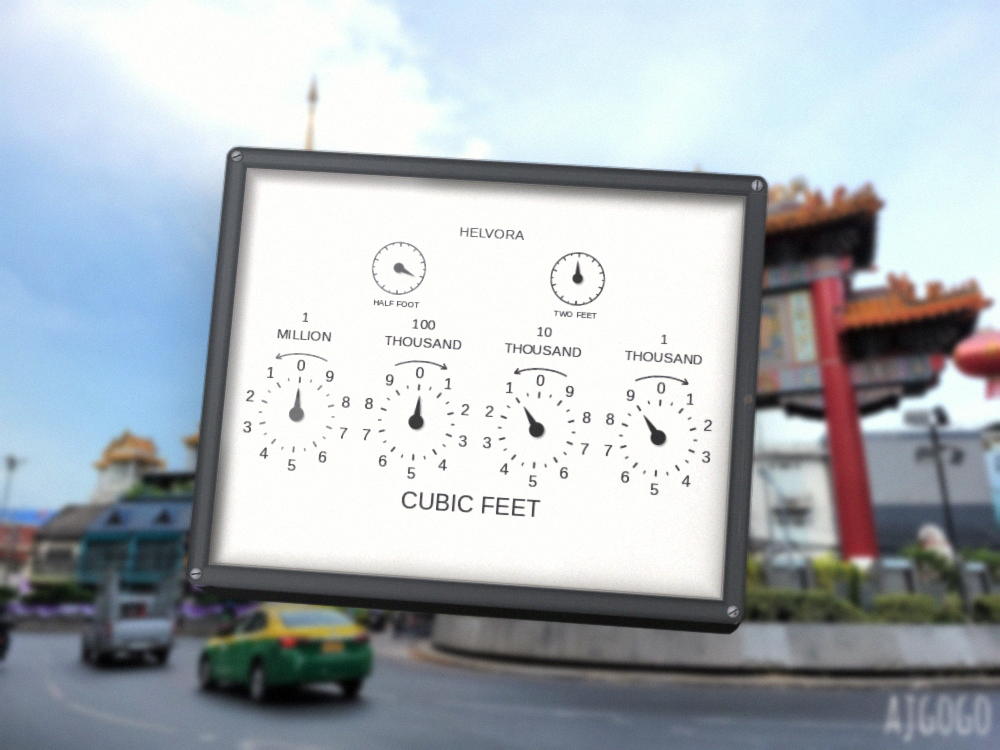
900 ft³
